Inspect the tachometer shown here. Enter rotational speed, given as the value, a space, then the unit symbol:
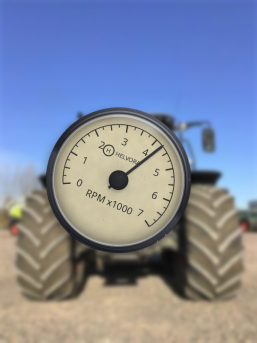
4250 rpm
